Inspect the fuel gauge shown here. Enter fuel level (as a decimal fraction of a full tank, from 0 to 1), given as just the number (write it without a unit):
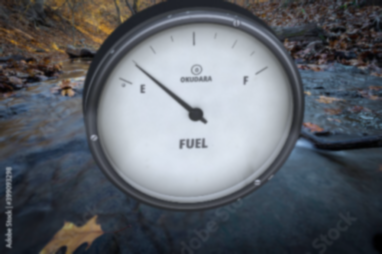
0.125
